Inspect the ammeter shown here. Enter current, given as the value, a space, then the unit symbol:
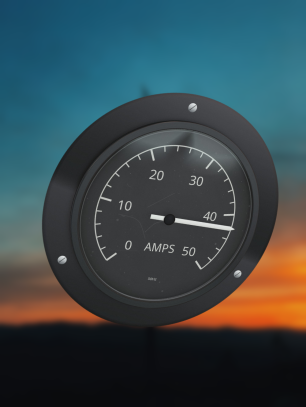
42 A
